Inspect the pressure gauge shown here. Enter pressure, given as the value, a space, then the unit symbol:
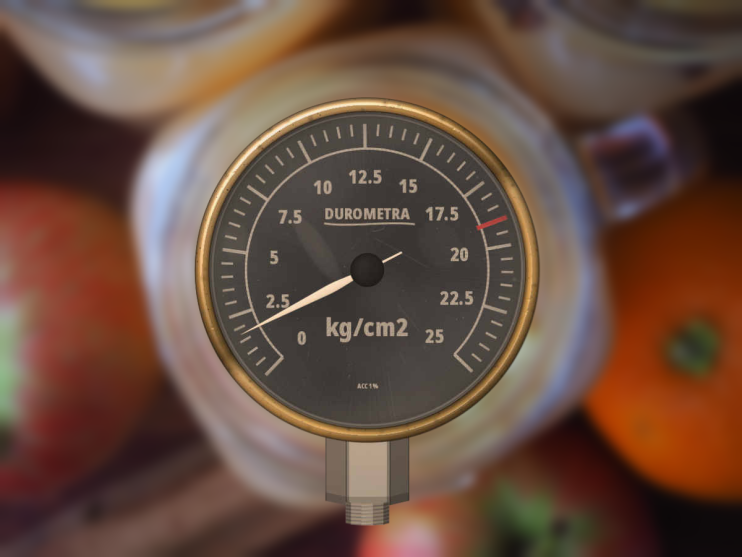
1.75 kg/cm²
